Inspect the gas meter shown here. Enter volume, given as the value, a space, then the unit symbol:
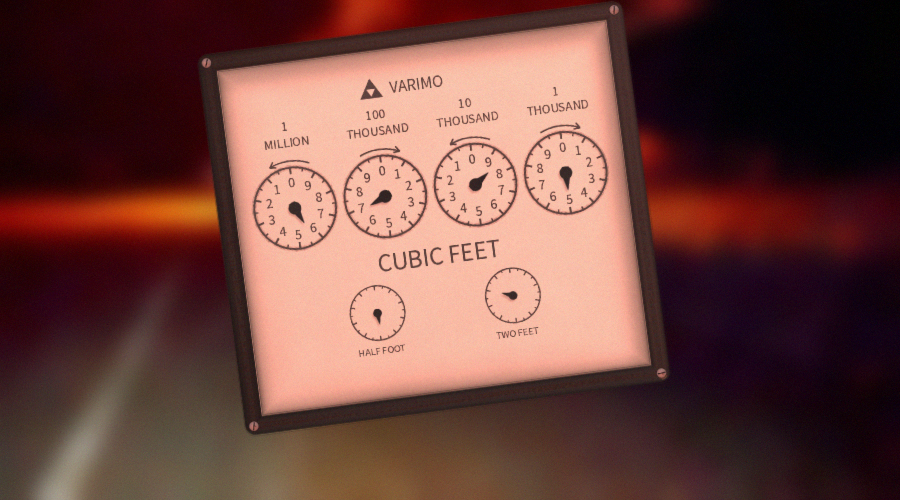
568500 ft³
